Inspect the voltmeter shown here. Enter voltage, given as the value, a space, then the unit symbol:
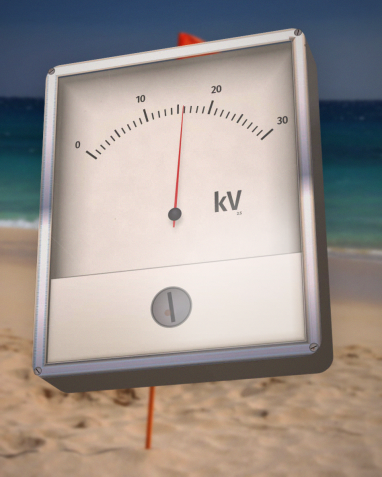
16 kV
